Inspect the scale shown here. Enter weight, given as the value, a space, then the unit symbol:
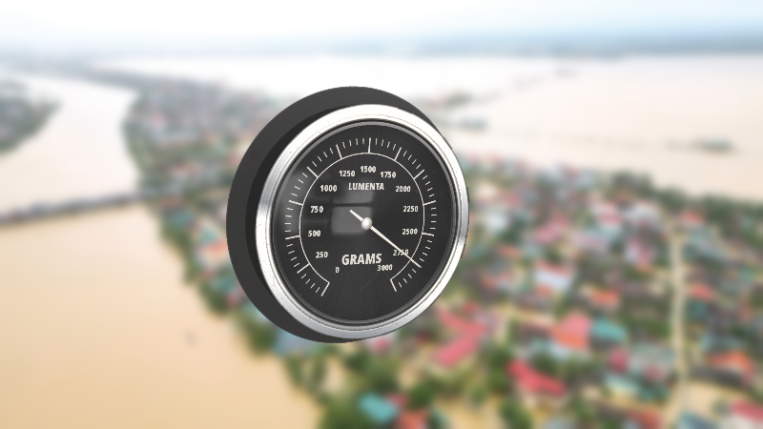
2750 g
